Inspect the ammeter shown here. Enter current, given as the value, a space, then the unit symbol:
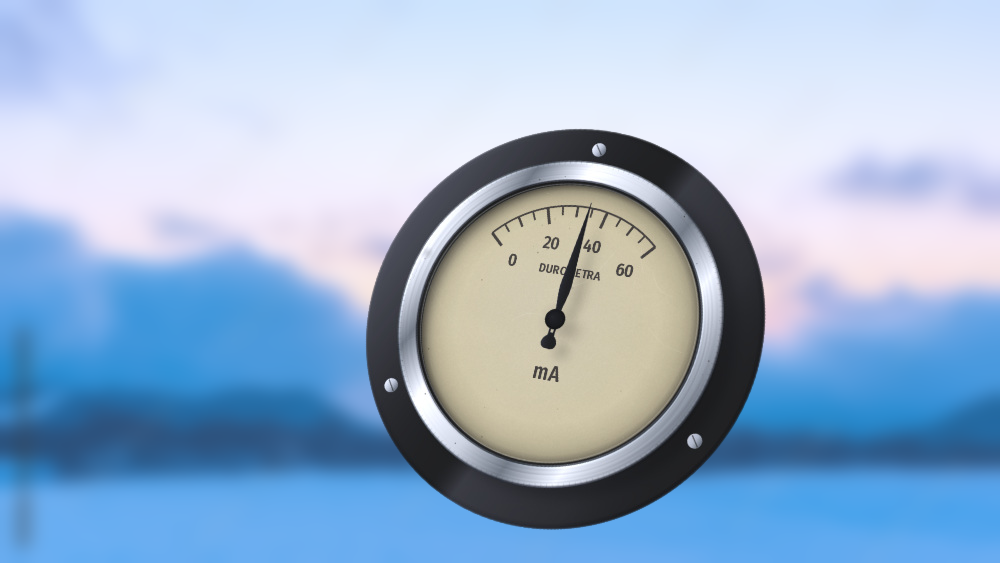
35 mA
